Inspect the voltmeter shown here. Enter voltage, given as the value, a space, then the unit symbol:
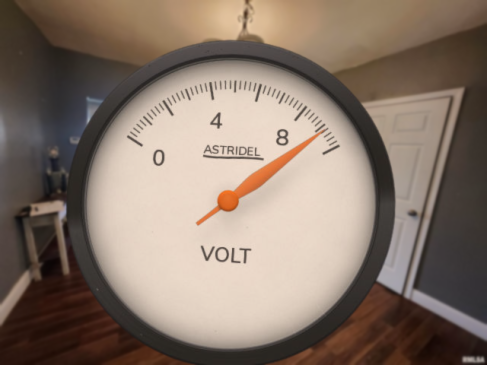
9.2 V
